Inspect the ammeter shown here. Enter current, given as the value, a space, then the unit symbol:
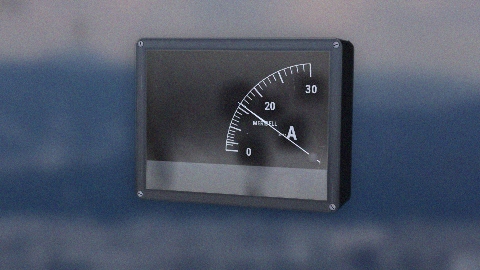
16 A
